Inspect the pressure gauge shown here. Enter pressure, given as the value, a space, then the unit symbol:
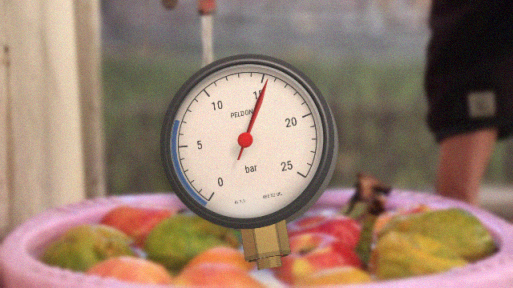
15.5 bar
